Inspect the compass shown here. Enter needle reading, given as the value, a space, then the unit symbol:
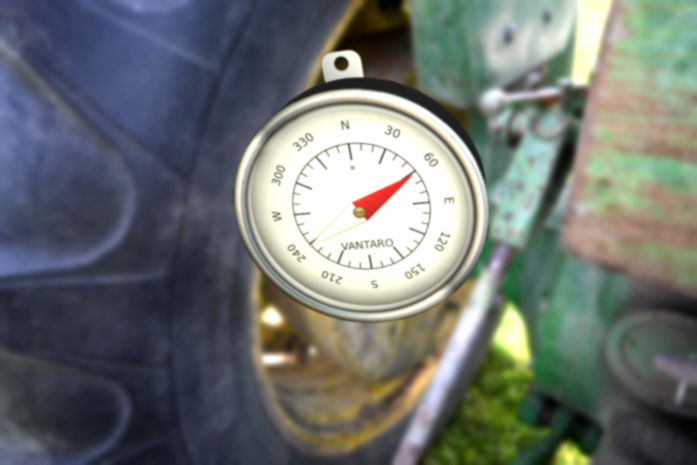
60 °
